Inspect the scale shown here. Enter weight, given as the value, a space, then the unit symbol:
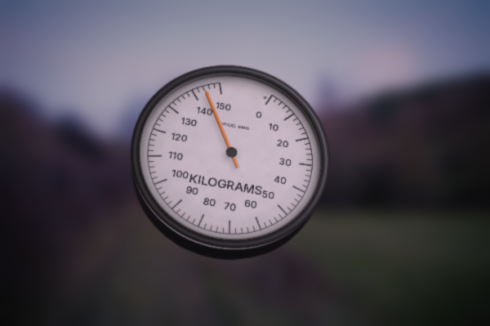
144 kg
